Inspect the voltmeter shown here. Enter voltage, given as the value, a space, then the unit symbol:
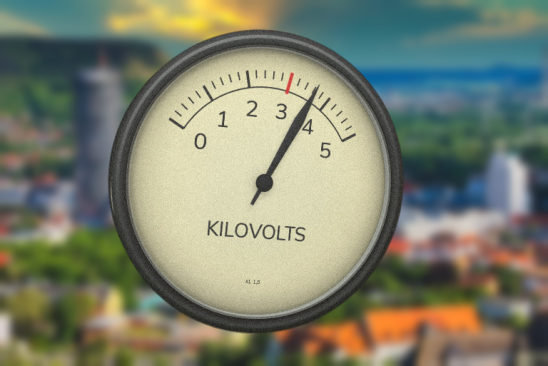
3.6 kV
